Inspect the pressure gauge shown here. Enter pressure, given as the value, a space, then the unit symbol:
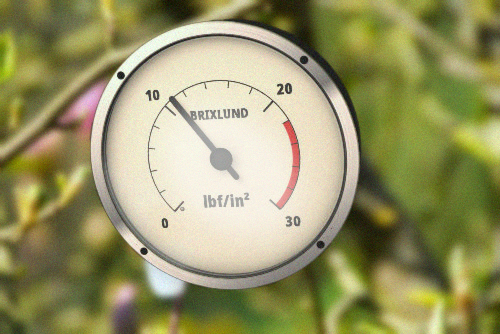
11 psi
